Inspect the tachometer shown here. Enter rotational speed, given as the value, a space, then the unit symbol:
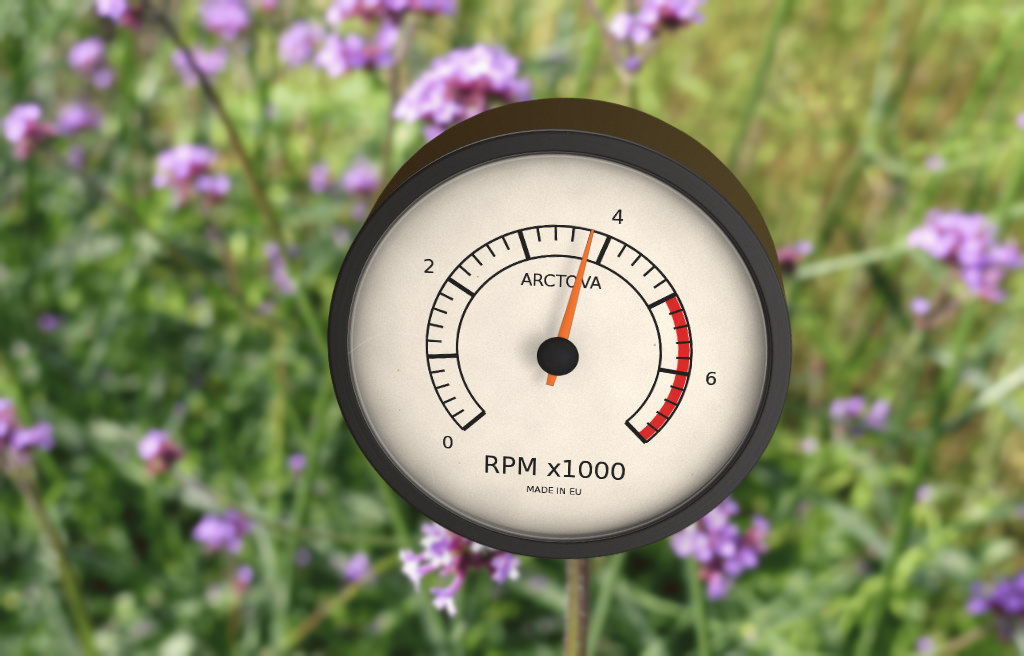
3800 rpm
